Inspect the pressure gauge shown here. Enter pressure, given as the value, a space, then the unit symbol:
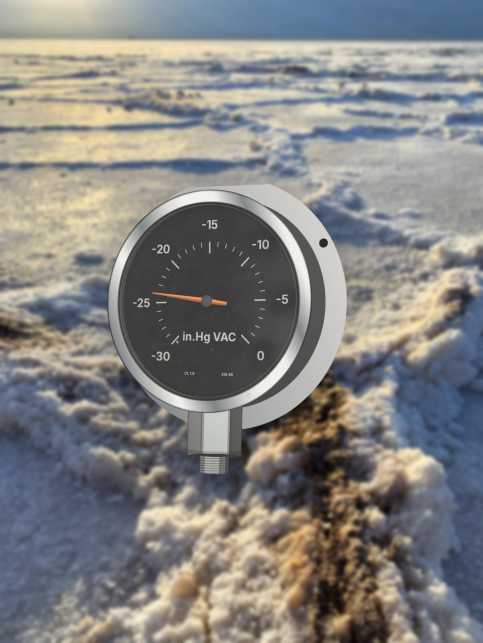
-24 inHg
